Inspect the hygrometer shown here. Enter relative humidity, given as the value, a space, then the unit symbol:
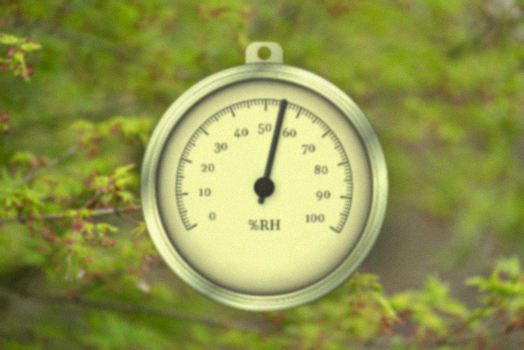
55 %
